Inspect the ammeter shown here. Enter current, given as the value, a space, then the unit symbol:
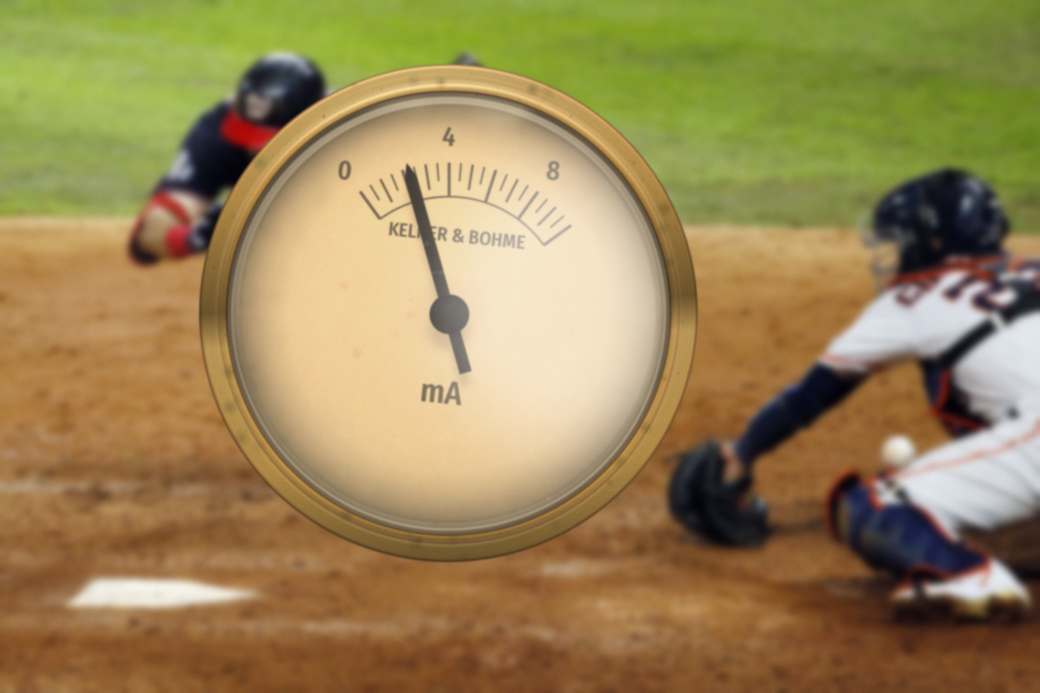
2.25 mA
